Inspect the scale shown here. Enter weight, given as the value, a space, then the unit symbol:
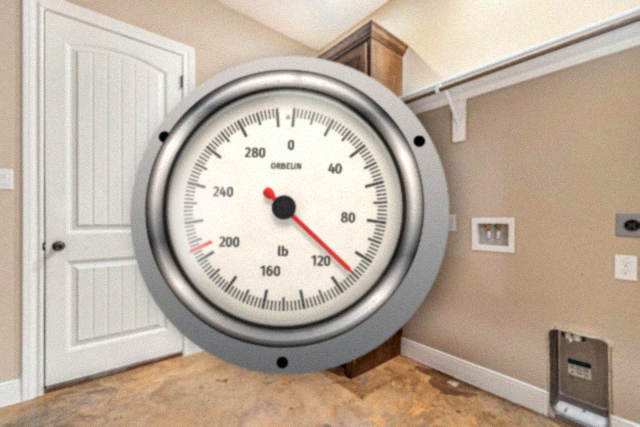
110 lb
